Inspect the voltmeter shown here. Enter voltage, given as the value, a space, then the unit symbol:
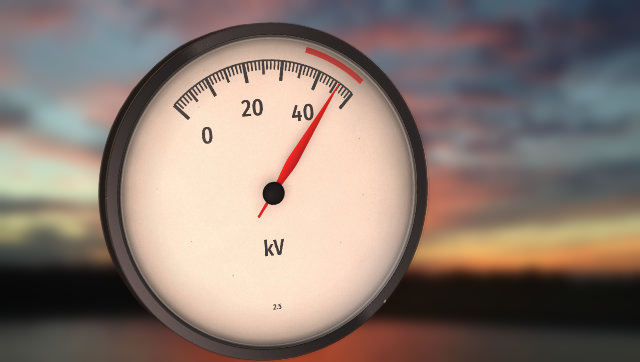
45 kV
